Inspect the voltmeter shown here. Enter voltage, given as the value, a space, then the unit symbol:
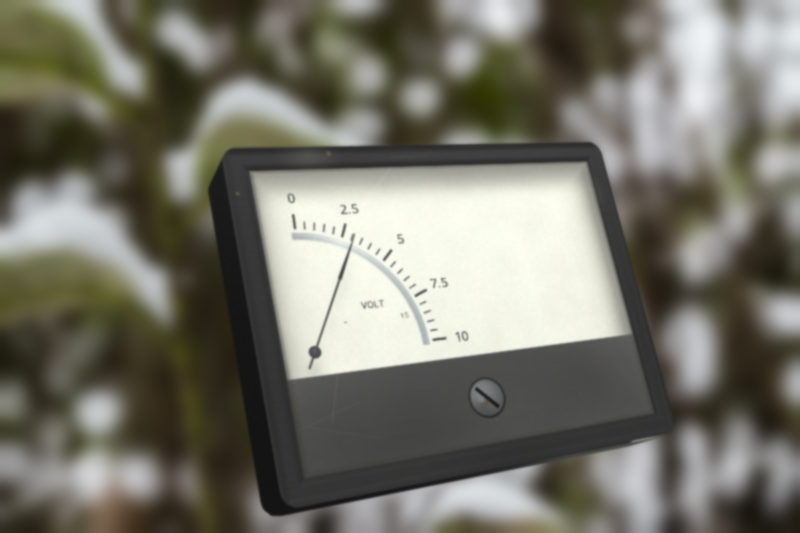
3 V
